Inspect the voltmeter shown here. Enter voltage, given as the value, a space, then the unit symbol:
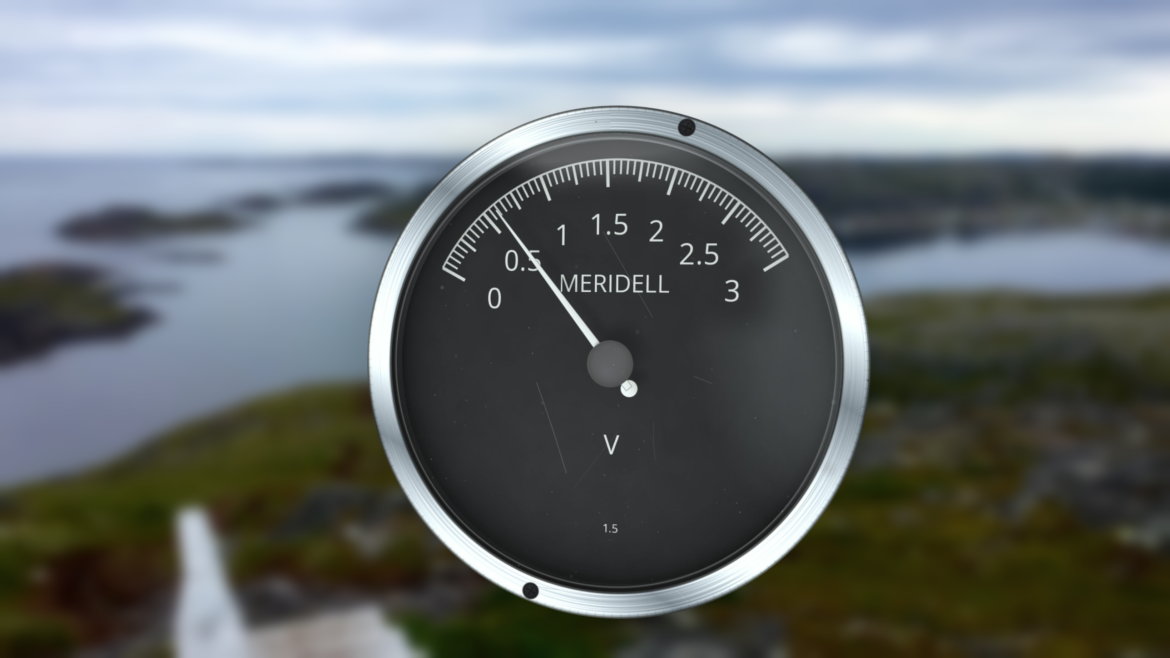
0.6 V
